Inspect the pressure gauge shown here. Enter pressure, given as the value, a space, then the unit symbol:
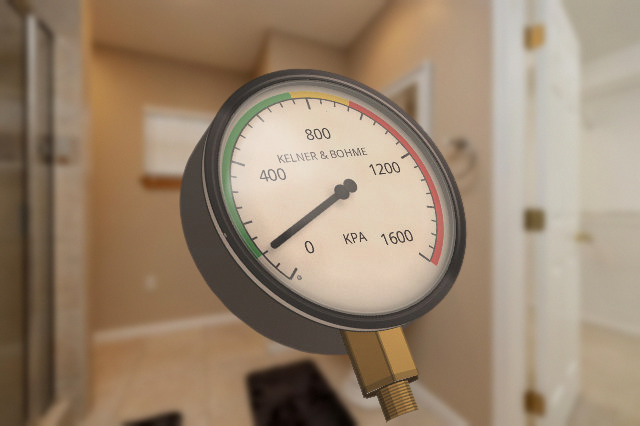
100 kPa
